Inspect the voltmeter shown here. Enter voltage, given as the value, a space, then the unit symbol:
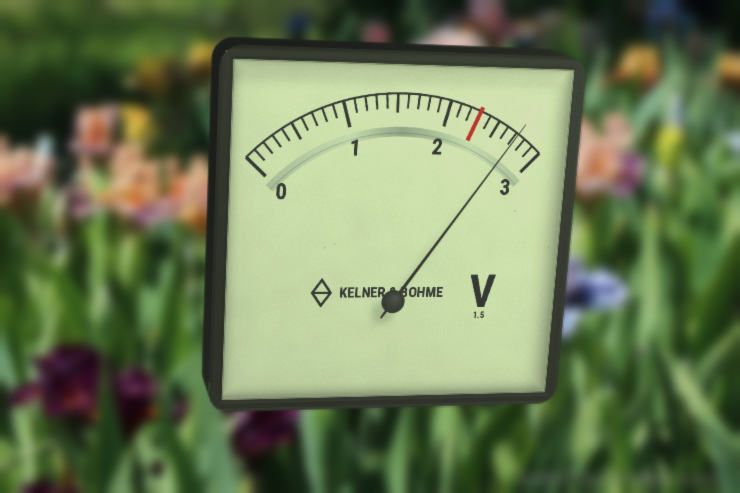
2.7 V
